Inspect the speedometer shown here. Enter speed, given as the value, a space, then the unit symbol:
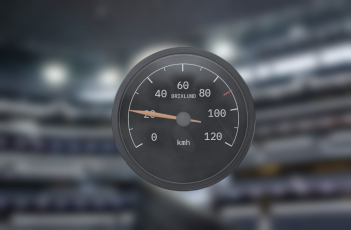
20 km/h
